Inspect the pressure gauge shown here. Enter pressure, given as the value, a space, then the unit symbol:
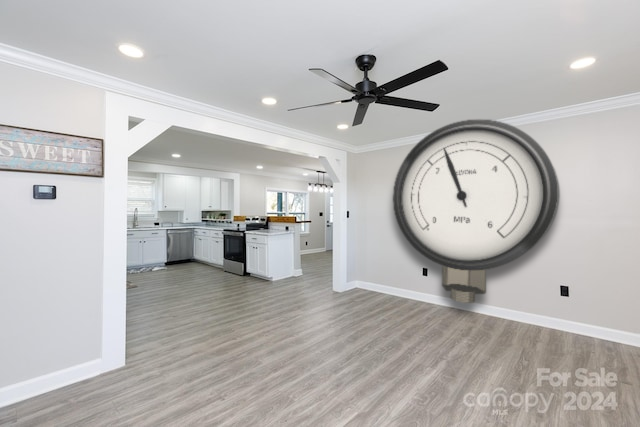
2.5 MPa
